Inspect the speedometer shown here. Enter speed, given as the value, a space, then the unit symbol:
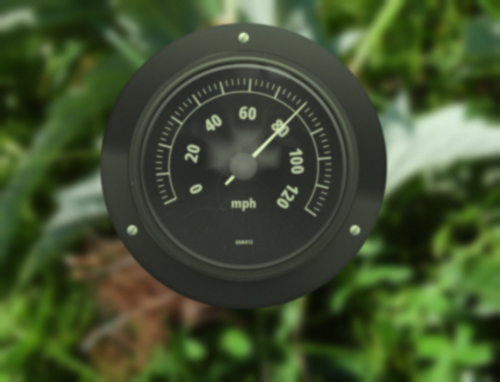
80 mph
